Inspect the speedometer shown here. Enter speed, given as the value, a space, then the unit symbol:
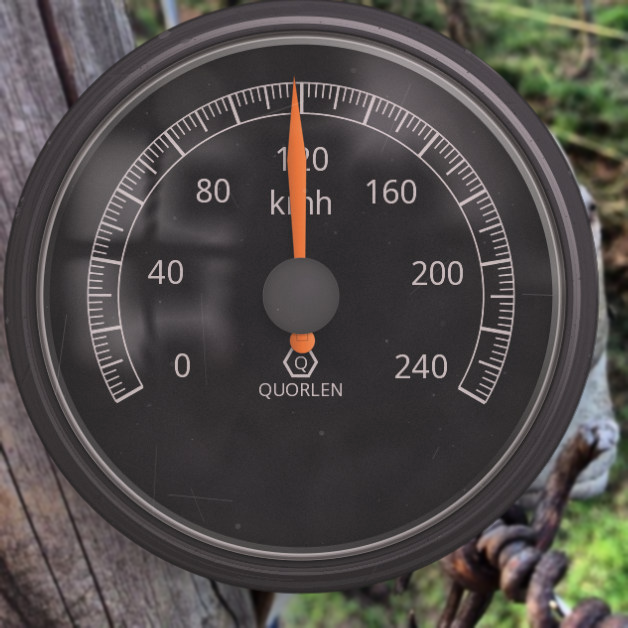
118 km/h
